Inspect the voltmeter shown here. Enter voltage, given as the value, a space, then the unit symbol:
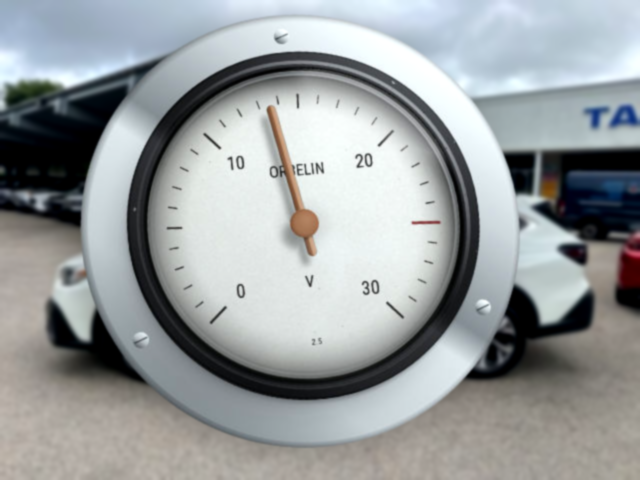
13.5 V
